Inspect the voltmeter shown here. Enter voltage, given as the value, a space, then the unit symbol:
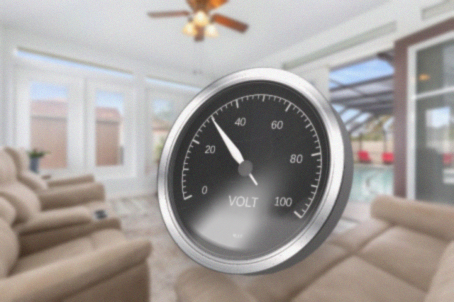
30 V
